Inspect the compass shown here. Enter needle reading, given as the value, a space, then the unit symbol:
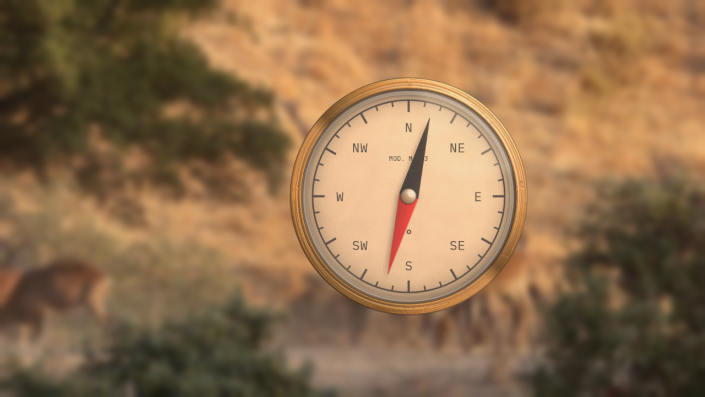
195 °
